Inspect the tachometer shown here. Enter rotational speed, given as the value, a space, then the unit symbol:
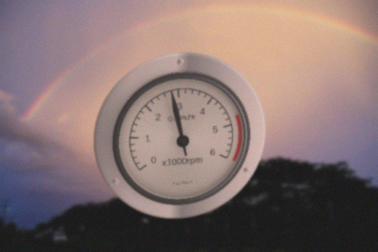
2800 rpm
